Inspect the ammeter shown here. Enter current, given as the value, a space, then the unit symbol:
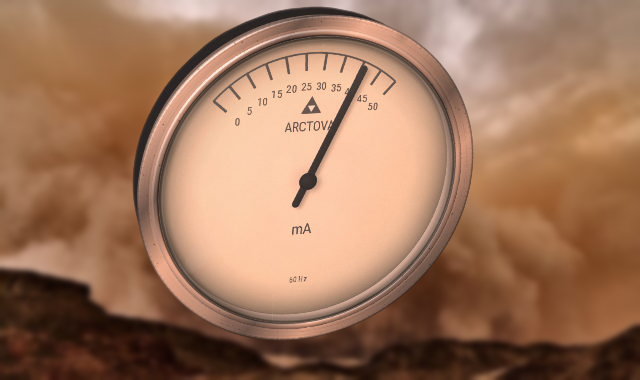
40 mA
